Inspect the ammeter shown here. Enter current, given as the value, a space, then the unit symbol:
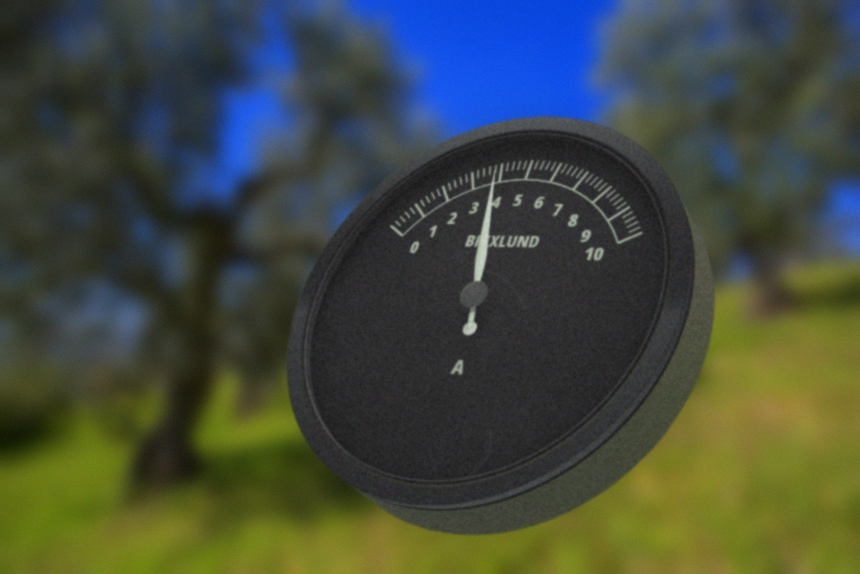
4 A
